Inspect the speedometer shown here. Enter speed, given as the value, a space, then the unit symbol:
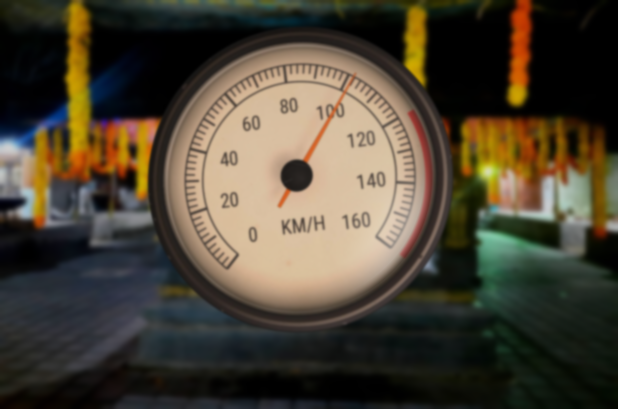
102 km/h
